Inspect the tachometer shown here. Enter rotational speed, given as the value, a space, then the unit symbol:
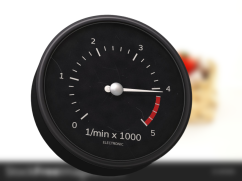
4100 rpm
